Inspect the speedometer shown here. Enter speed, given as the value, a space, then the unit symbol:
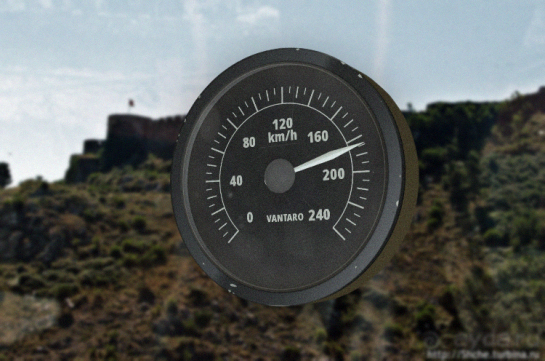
185 km/h
